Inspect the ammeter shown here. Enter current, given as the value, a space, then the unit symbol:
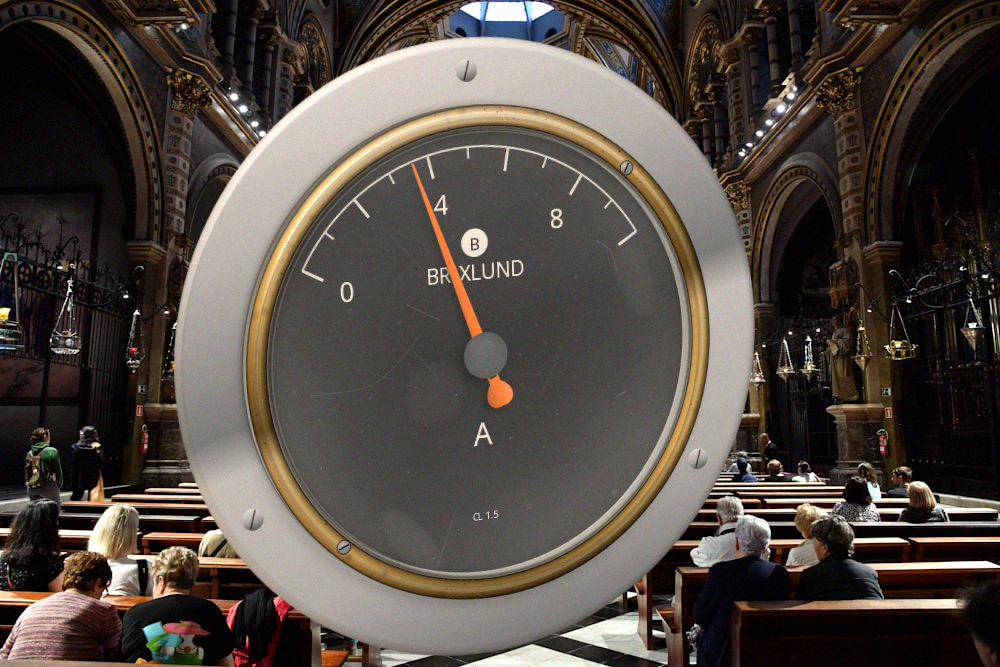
3.5 A
